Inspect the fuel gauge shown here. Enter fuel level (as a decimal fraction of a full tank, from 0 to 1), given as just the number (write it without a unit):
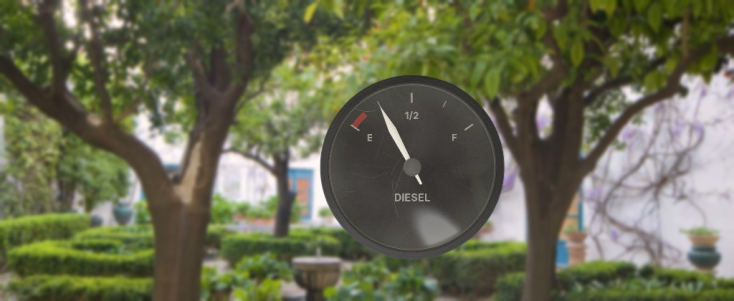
0.25
